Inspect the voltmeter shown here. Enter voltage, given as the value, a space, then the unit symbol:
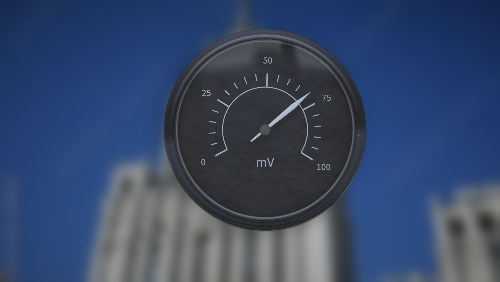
70 mV
